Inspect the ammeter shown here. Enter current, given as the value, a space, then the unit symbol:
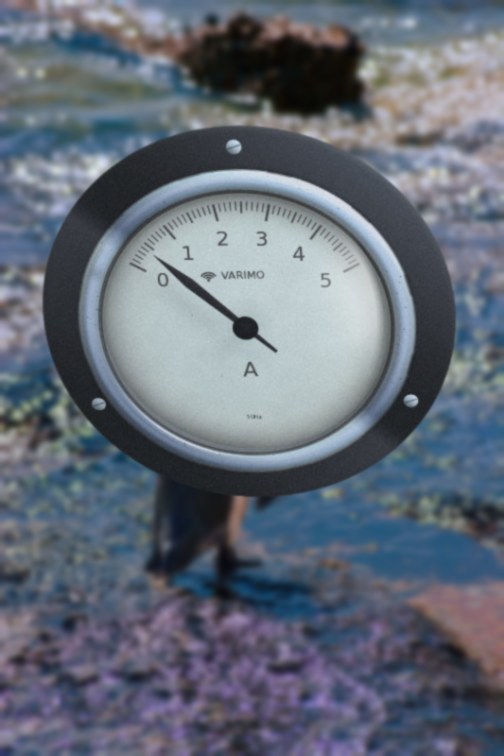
0.5 A
